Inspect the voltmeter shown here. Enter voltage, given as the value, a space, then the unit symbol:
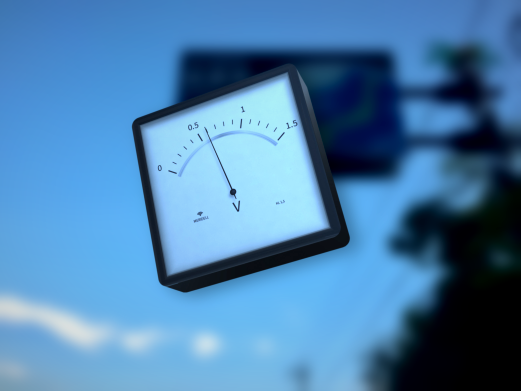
0.6 V
